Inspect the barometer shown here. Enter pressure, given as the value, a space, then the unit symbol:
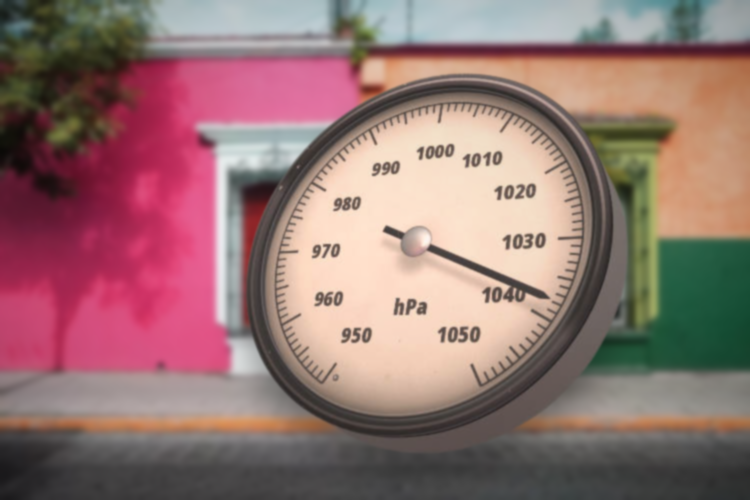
1038 hPa
